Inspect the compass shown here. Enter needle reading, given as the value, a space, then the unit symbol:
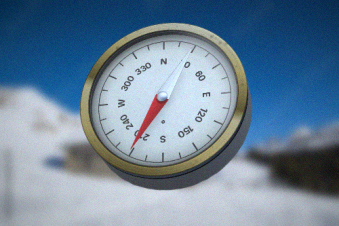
210 °
